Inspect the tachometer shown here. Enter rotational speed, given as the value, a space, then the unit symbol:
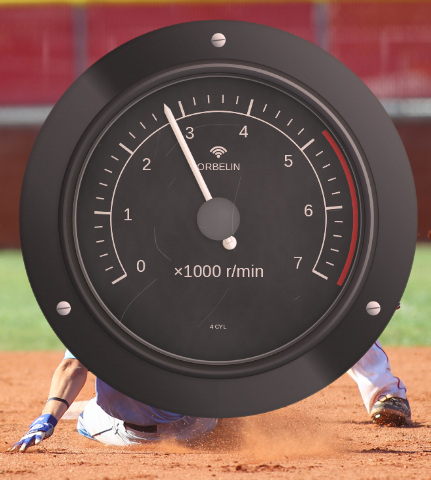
2800 rpm
